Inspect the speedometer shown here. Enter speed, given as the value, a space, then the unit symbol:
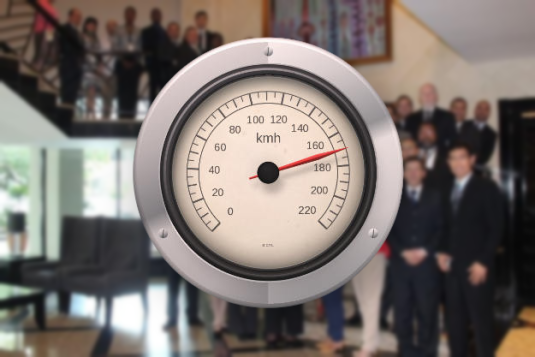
170 km/h
